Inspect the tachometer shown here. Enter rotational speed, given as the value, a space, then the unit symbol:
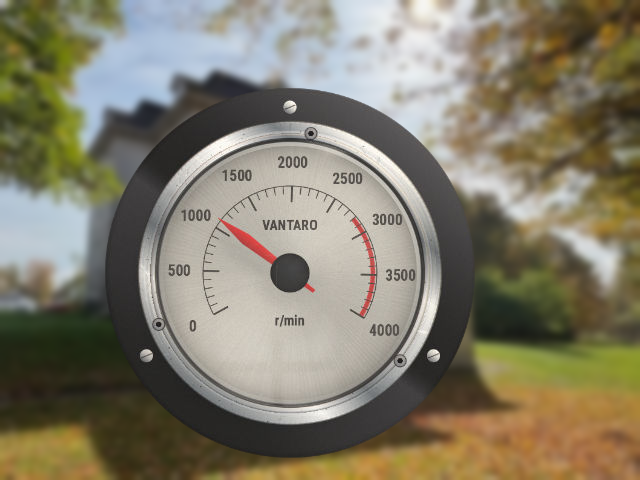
1100 rpm
